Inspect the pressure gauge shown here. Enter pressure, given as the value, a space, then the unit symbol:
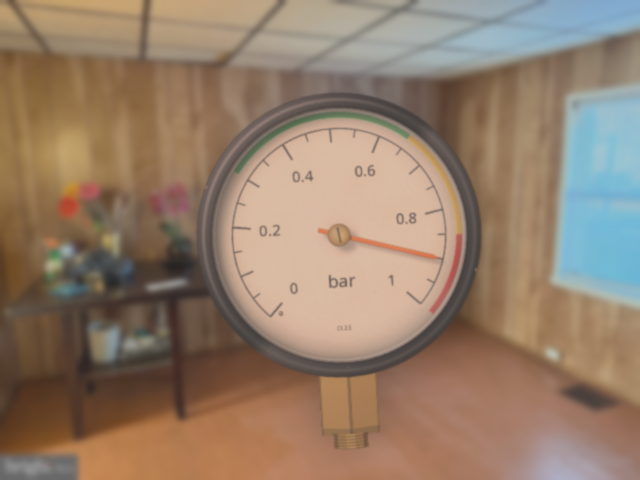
0.9 bar
